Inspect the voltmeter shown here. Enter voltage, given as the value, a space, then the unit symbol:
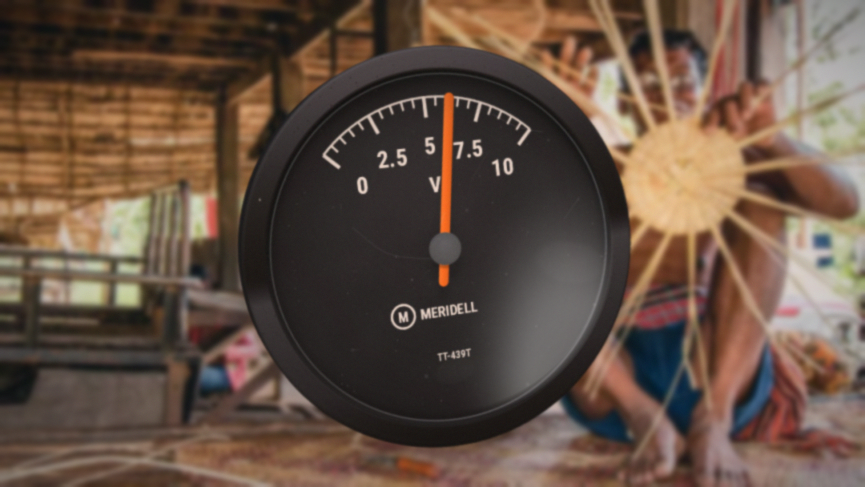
6 V
